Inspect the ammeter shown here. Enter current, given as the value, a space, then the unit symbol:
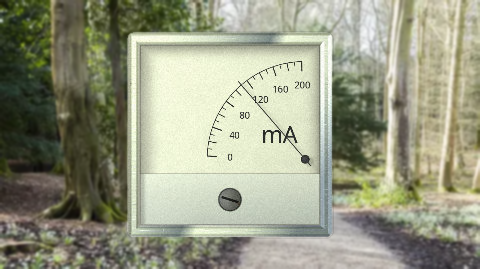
110 mA
